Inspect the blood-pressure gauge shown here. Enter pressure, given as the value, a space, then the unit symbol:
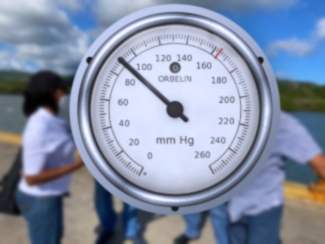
90 mmHg
